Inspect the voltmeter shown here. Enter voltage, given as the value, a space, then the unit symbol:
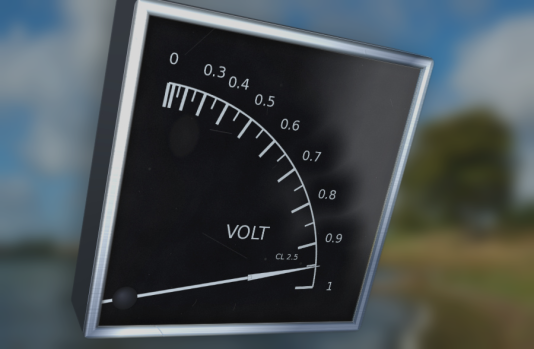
0.95 V
